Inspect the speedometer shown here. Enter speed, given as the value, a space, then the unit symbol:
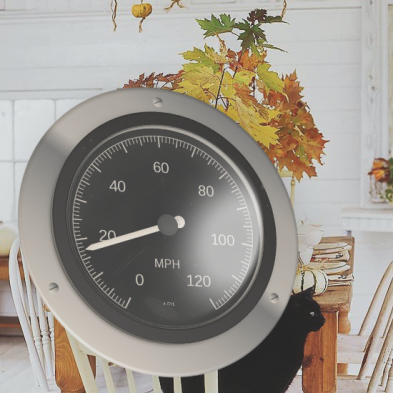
17 mph
